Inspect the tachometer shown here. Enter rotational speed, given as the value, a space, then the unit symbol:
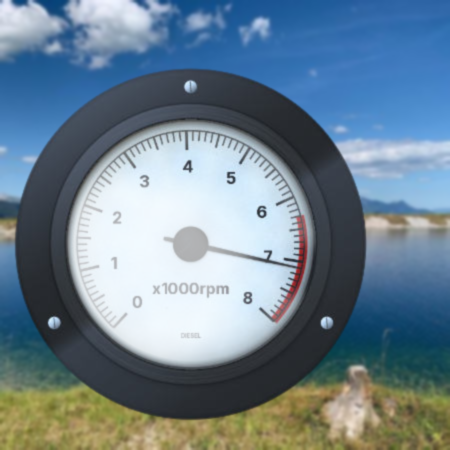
7100 rpm
